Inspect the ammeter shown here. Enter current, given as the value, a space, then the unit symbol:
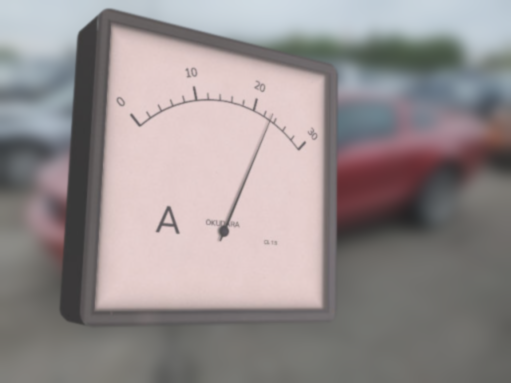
23 A
